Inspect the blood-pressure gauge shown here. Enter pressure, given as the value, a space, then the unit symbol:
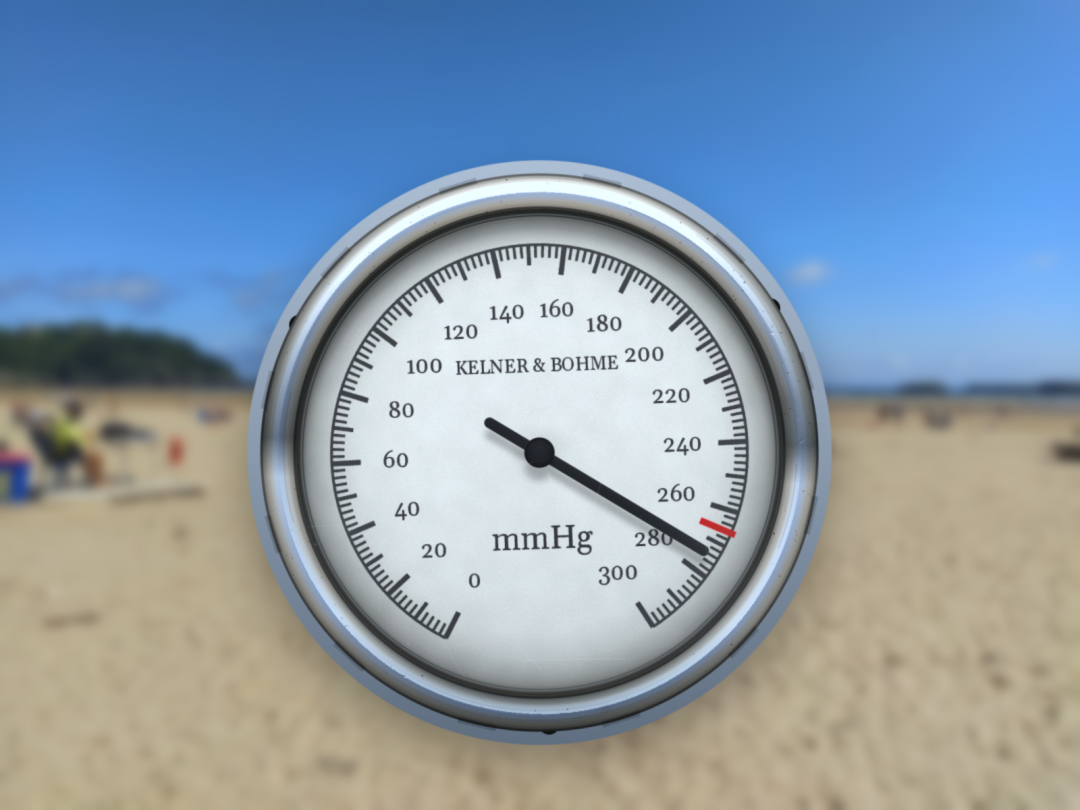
274 mmHg
